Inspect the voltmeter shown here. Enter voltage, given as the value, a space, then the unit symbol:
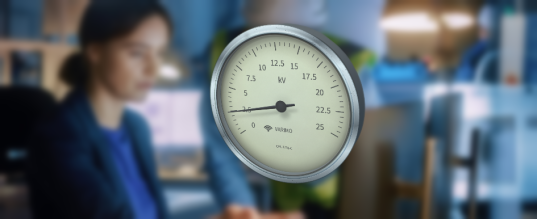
2.5 kV
